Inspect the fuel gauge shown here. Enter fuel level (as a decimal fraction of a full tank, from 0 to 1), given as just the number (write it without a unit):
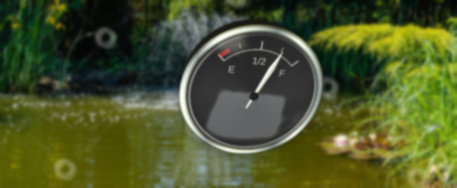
0.75
